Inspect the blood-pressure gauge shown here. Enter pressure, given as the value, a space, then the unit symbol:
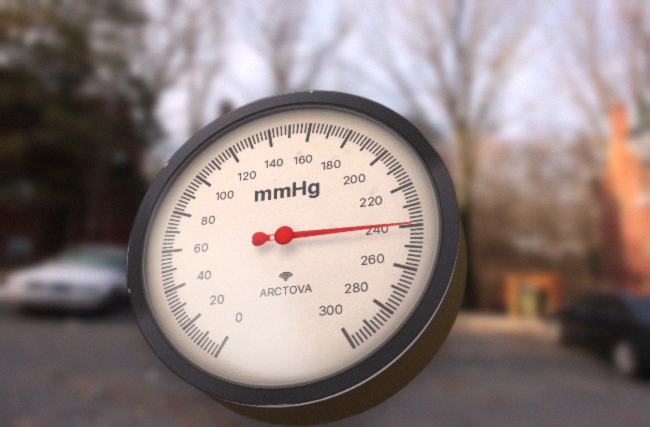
240 mmHg
